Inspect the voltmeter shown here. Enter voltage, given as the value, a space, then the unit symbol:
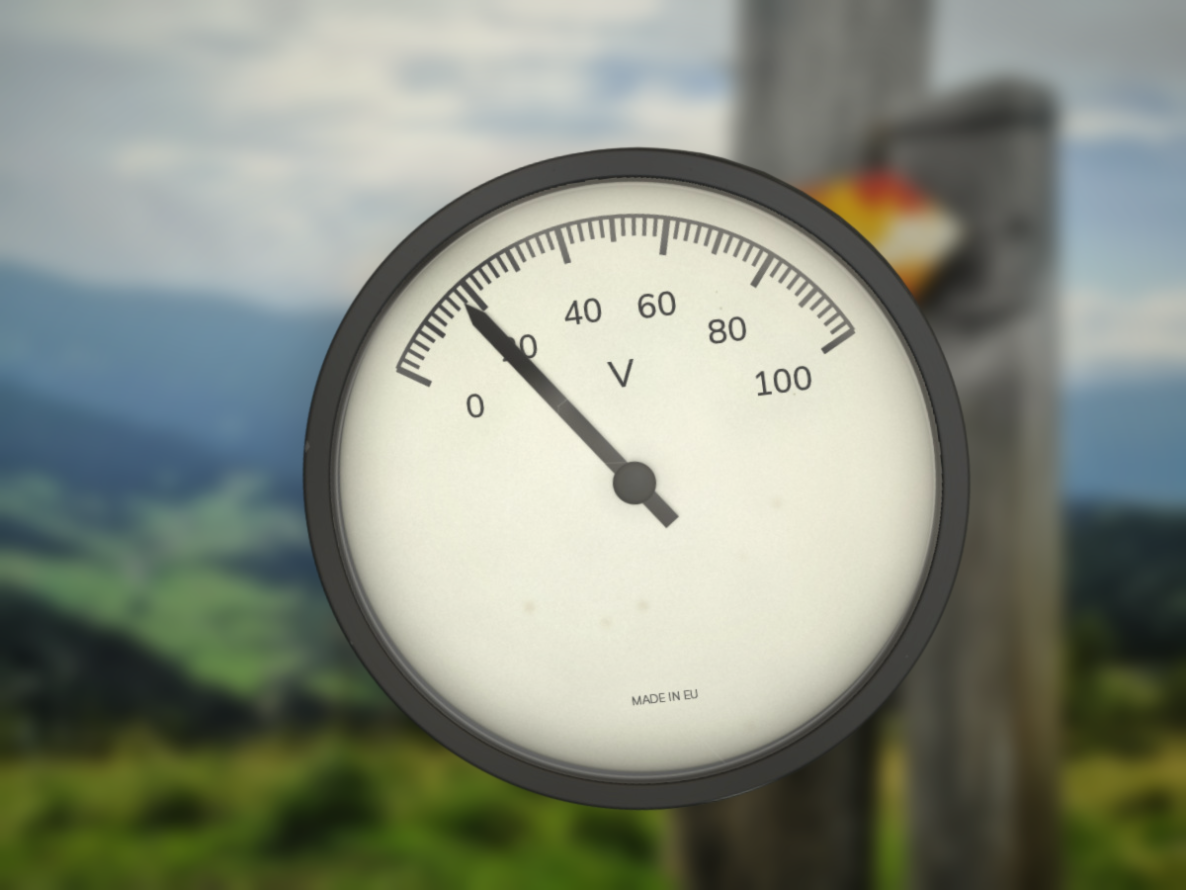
18 V
